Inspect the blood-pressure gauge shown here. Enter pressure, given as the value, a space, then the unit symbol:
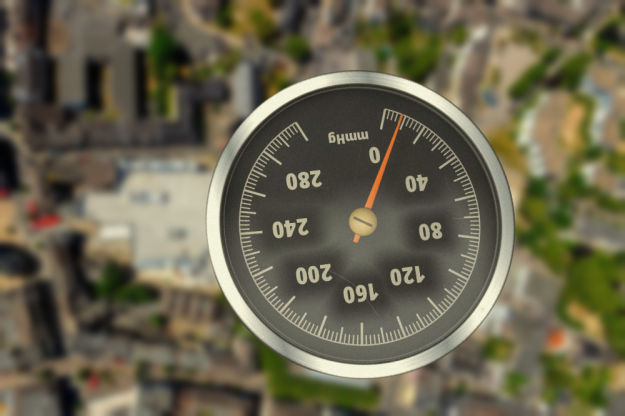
8 mmHg
